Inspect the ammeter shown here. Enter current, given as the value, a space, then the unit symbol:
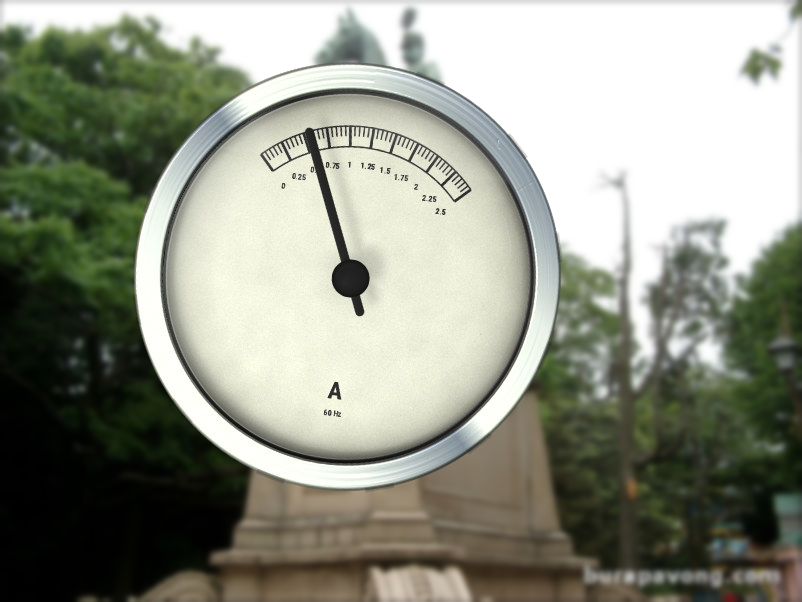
0.55 A
